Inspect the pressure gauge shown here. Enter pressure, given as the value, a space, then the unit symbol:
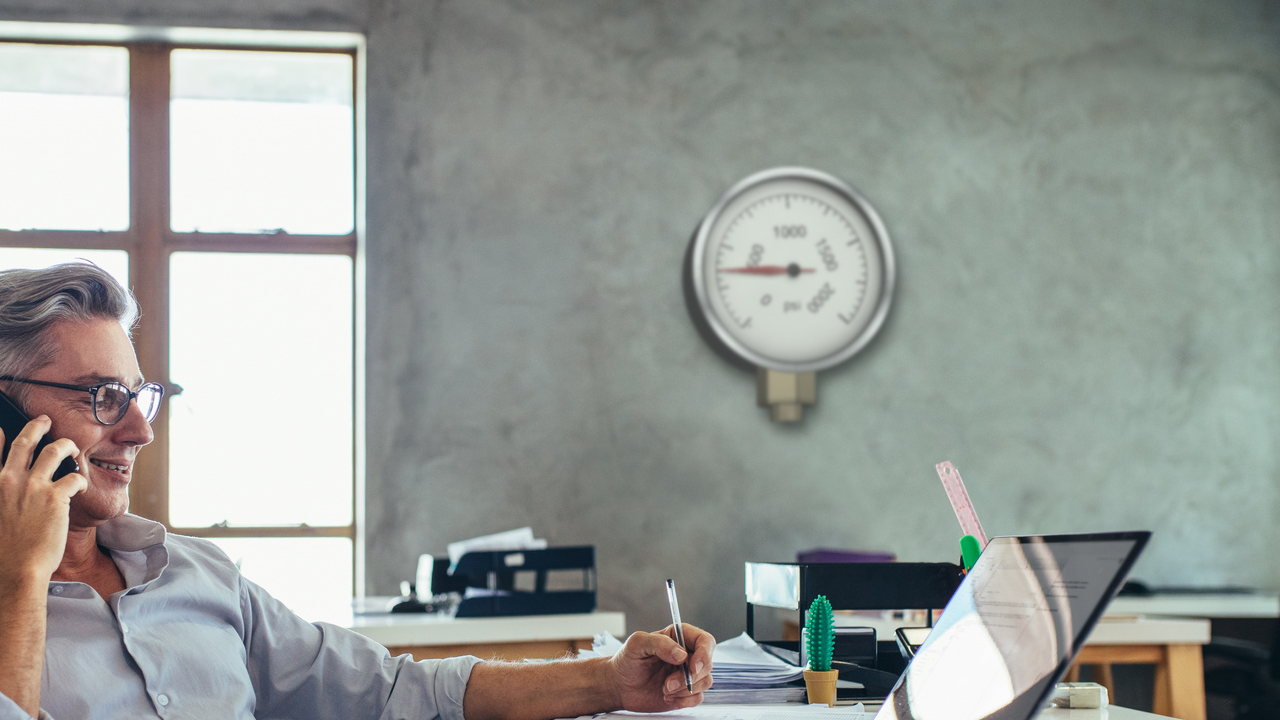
350 psi
